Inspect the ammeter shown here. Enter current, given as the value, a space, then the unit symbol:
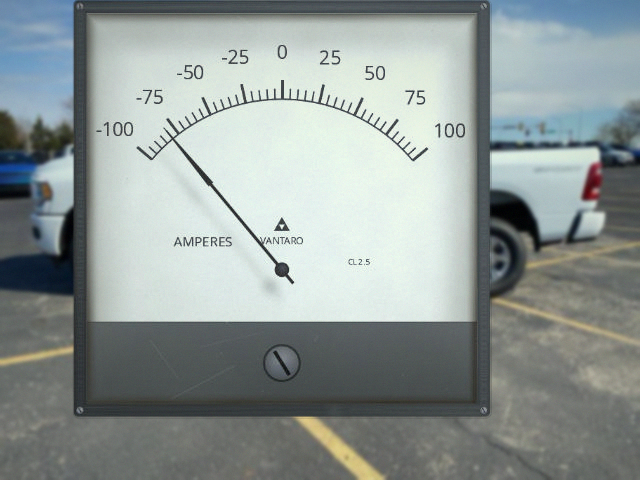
-80 A
